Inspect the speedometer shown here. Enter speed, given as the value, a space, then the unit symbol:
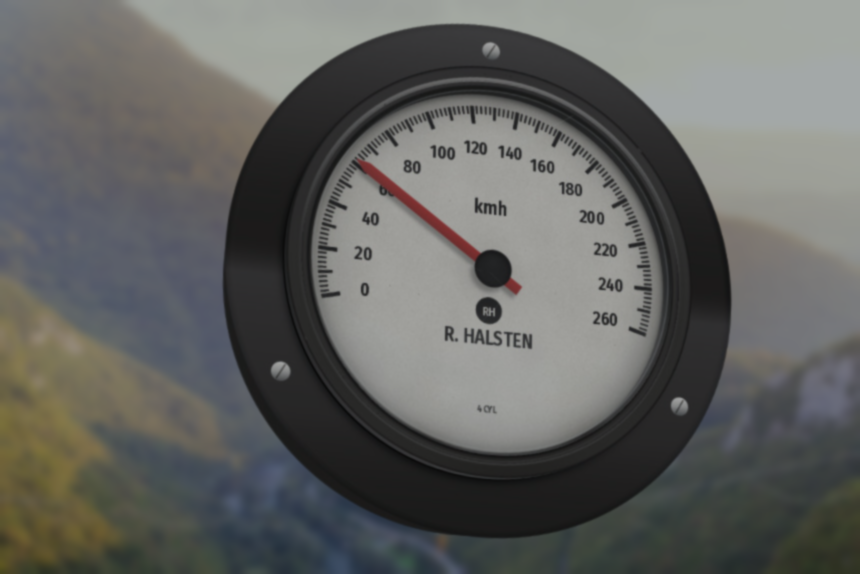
60 km/h
